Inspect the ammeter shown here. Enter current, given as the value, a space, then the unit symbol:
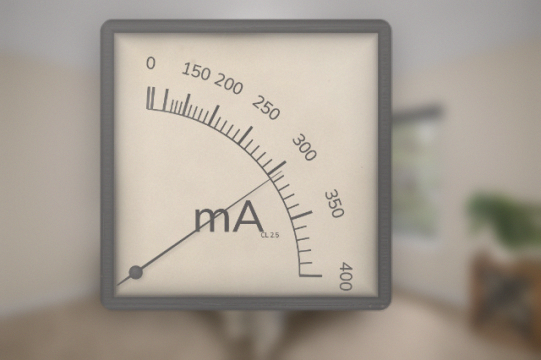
305 mA
